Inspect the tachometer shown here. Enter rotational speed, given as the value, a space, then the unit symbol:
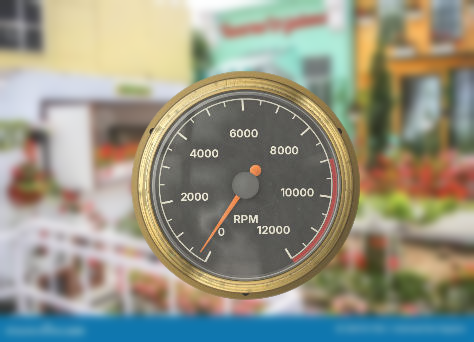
250 rpm
